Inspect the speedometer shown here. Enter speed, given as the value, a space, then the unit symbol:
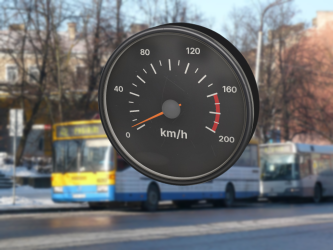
5 km/h
